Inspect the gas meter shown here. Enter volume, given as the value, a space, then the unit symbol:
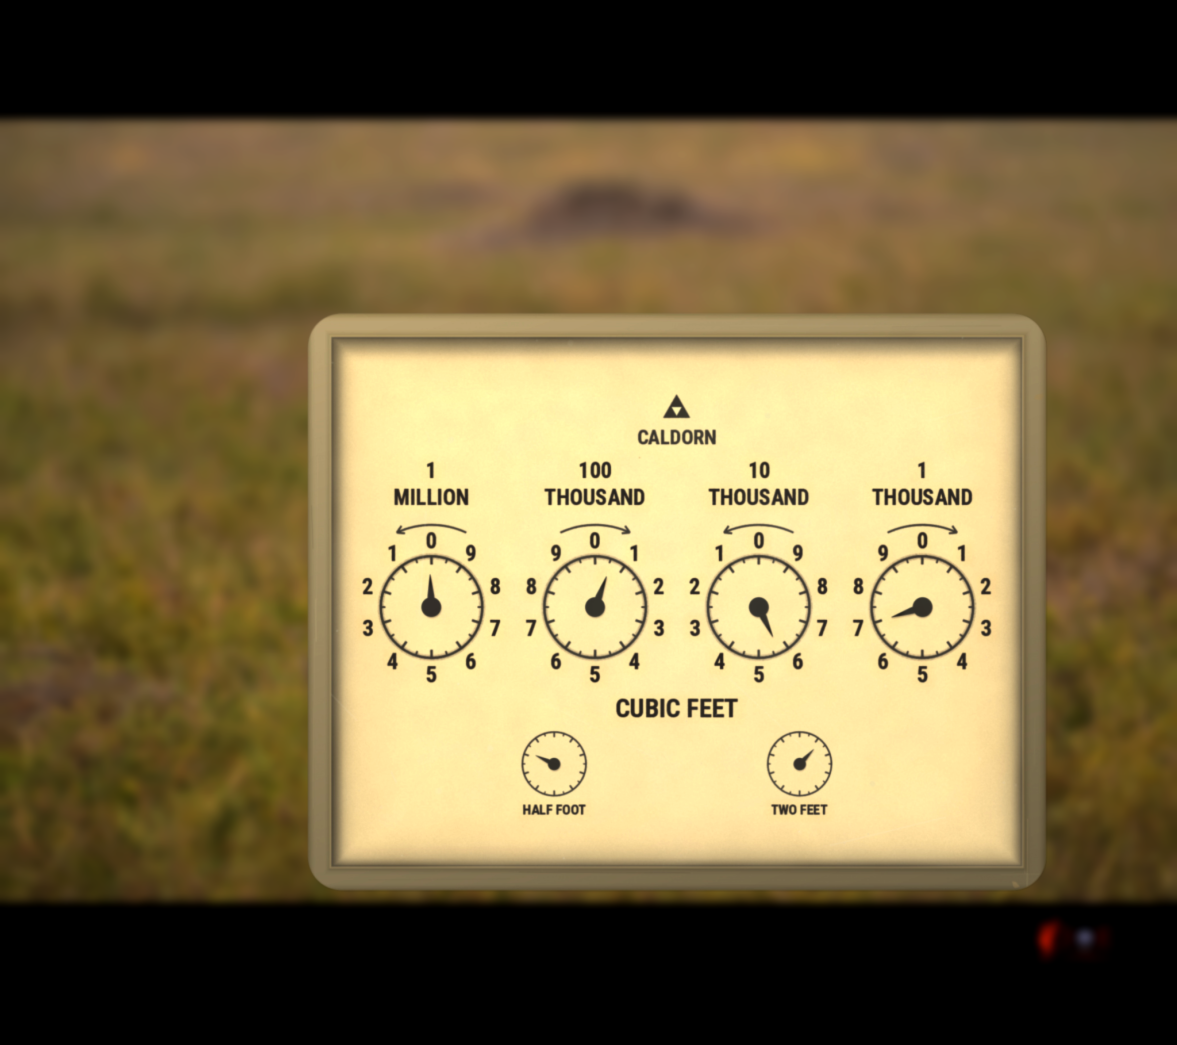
5700 ft³
